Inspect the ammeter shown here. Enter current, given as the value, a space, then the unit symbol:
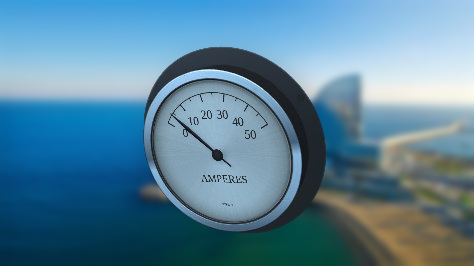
5 A
